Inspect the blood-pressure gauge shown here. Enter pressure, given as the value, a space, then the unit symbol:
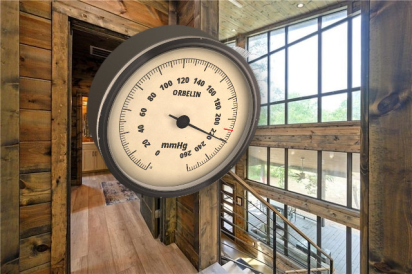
220 mmHg
